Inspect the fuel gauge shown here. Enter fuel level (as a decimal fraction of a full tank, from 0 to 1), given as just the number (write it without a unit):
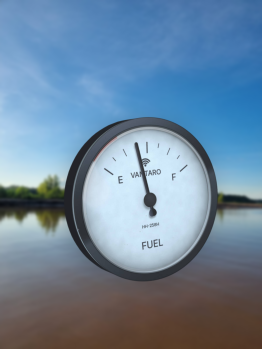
0.375
